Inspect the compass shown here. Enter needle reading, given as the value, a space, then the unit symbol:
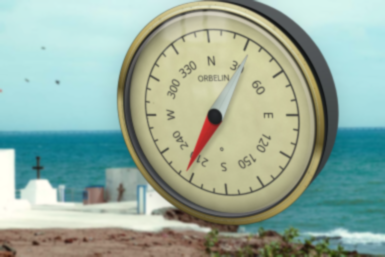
215 °
